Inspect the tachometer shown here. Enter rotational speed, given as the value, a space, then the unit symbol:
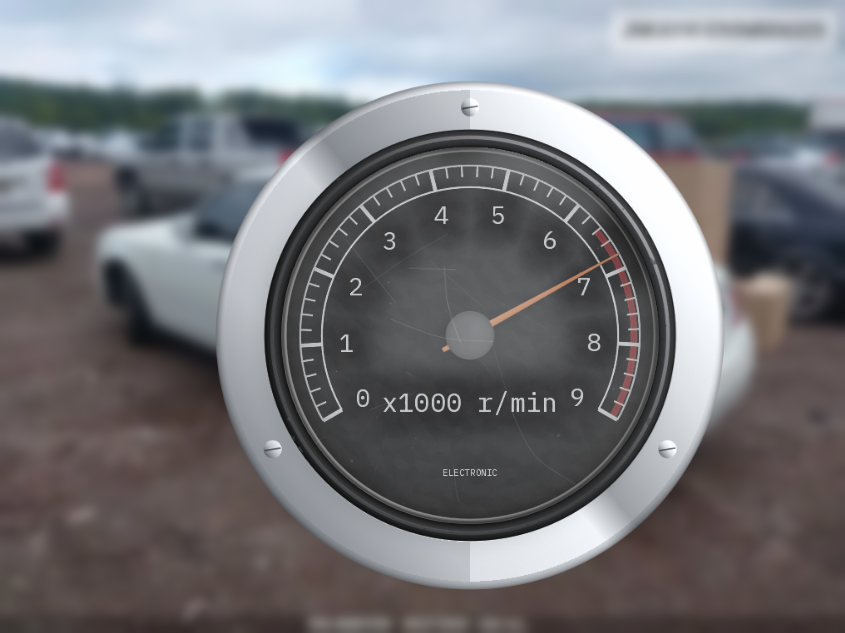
6800 rpm
